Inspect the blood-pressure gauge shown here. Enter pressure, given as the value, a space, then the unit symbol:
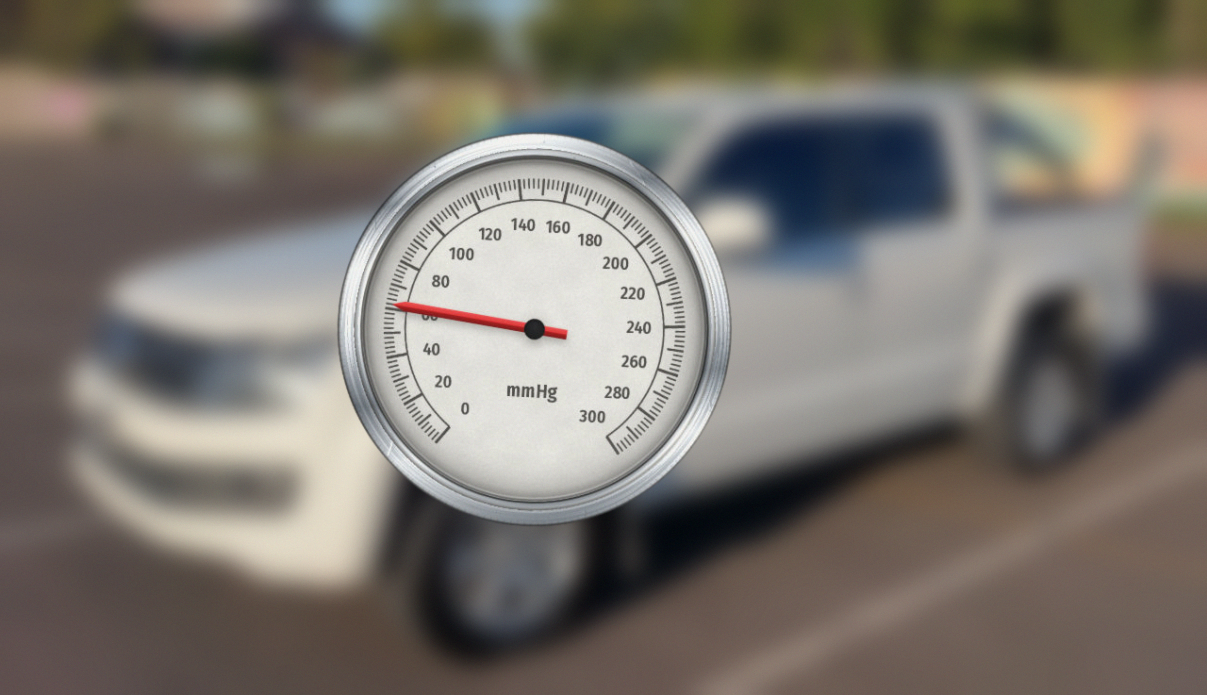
62 mmHg
